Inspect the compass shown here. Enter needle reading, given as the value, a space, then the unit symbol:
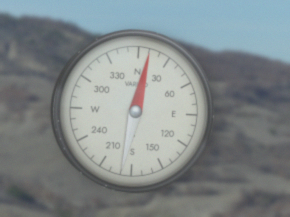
10 °
